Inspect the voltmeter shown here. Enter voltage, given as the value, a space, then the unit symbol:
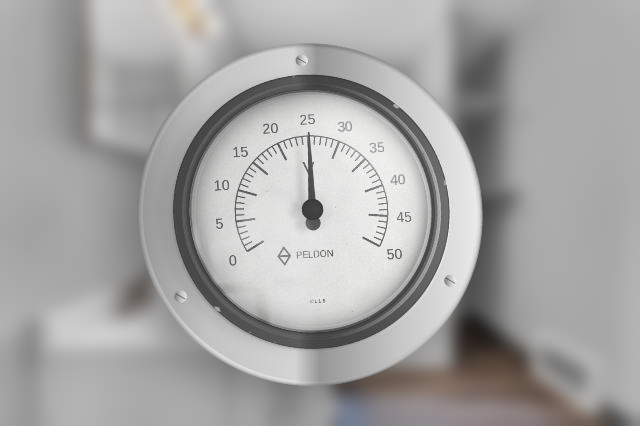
25 V
